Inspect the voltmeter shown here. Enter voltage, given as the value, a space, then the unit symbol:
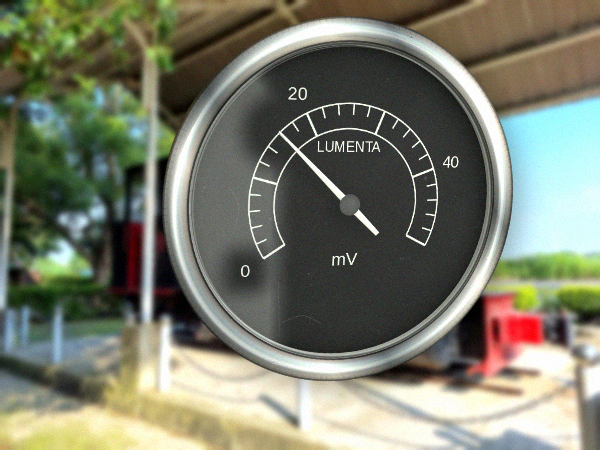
16 mV
